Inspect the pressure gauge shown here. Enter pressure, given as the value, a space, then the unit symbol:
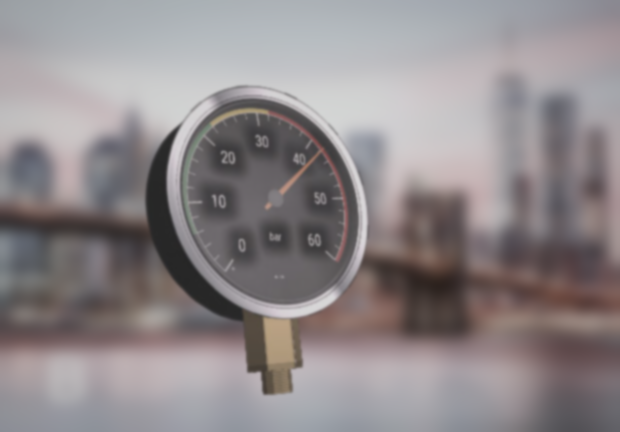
42 bar
